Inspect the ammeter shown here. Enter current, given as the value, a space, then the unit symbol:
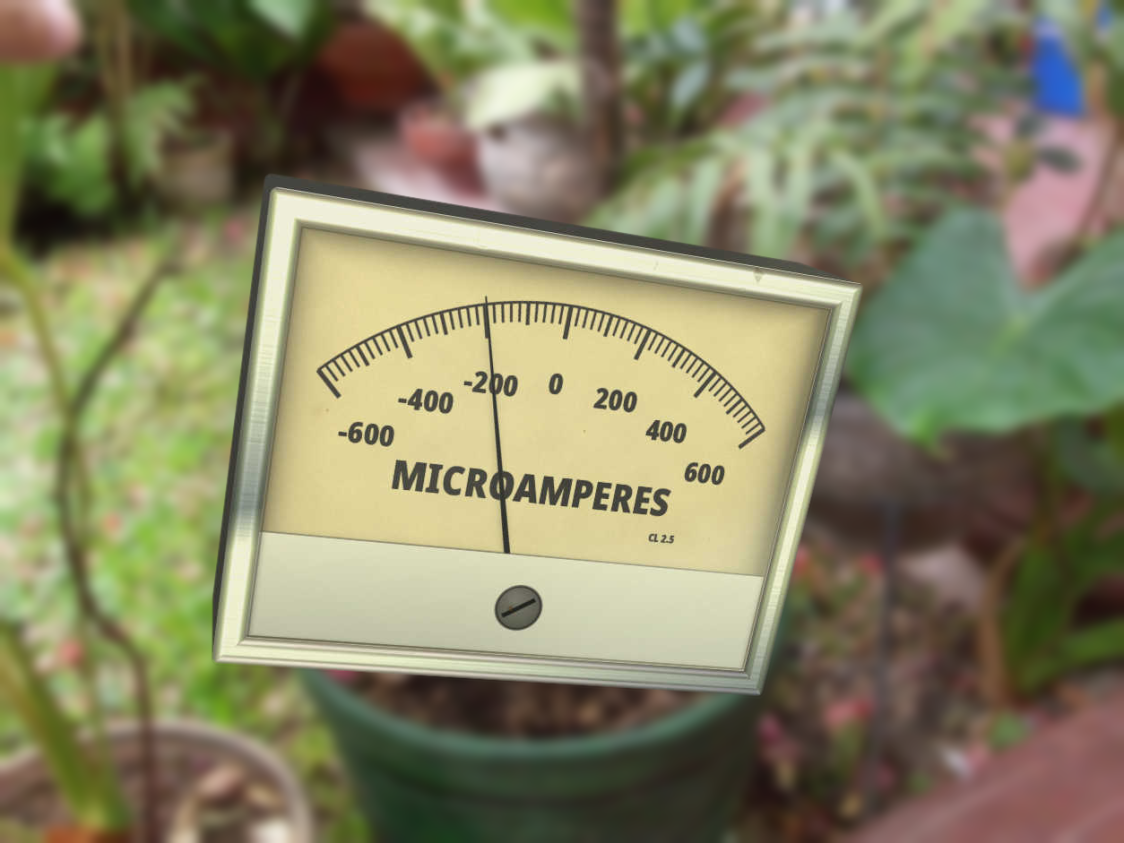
-200 µA
